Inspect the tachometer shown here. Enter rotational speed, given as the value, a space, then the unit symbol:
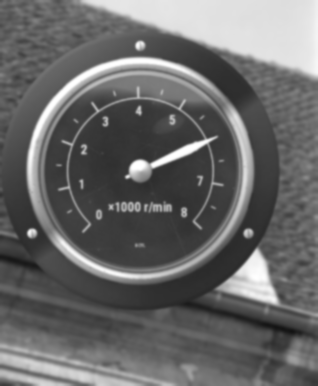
6000 rpm
